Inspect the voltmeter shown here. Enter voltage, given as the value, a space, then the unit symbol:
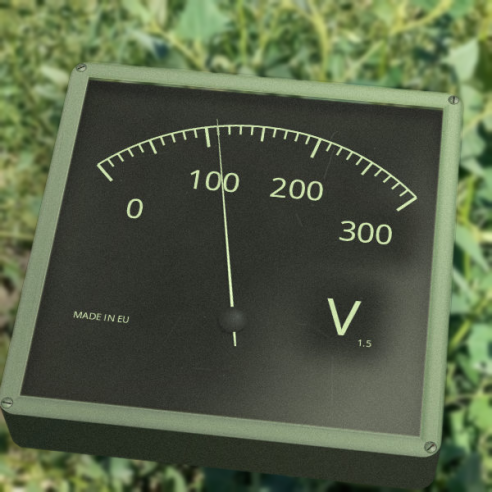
110 V
